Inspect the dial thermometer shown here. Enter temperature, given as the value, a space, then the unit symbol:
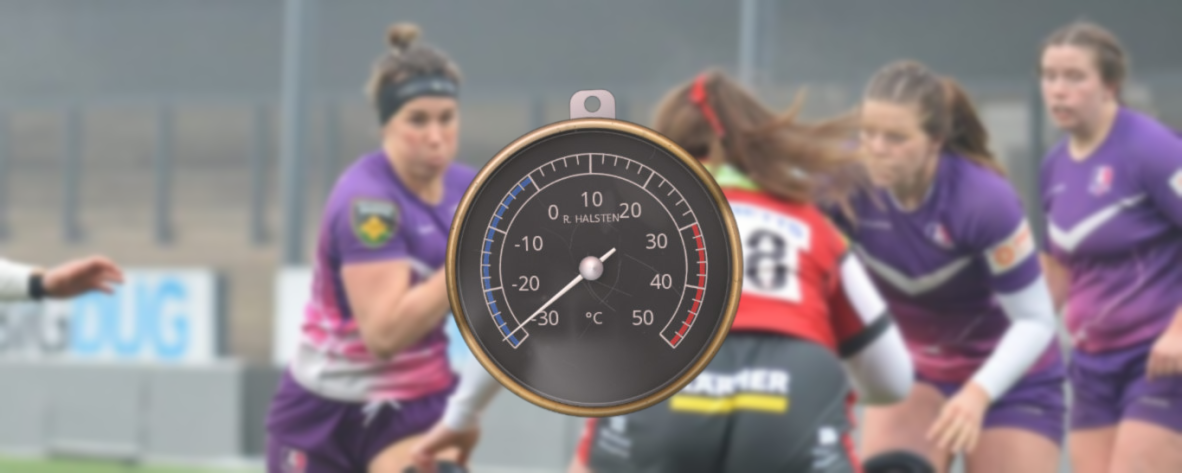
-28 °C
